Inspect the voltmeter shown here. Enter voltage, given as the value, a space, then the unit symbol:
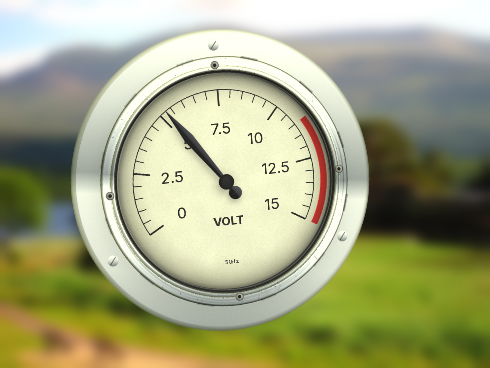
5.25 V
